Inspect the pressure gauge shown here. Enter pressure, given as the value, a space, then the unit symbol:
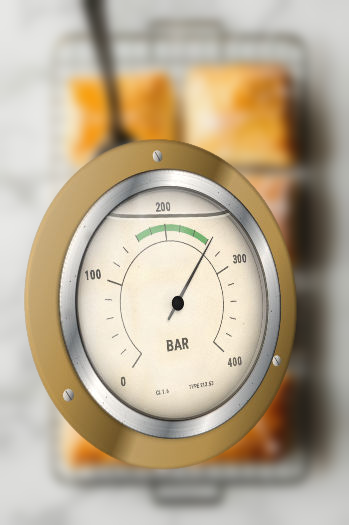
260 bar
